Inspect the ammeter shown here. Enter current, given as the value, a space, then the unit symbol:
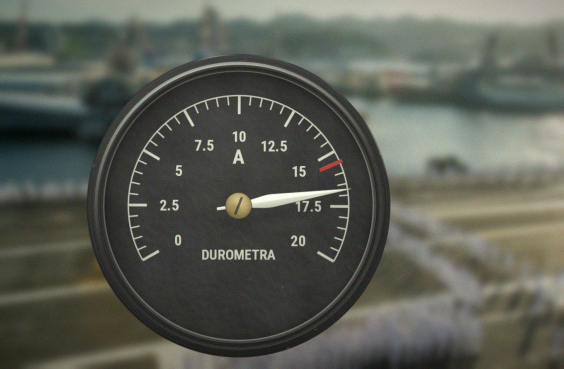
16.75 A
